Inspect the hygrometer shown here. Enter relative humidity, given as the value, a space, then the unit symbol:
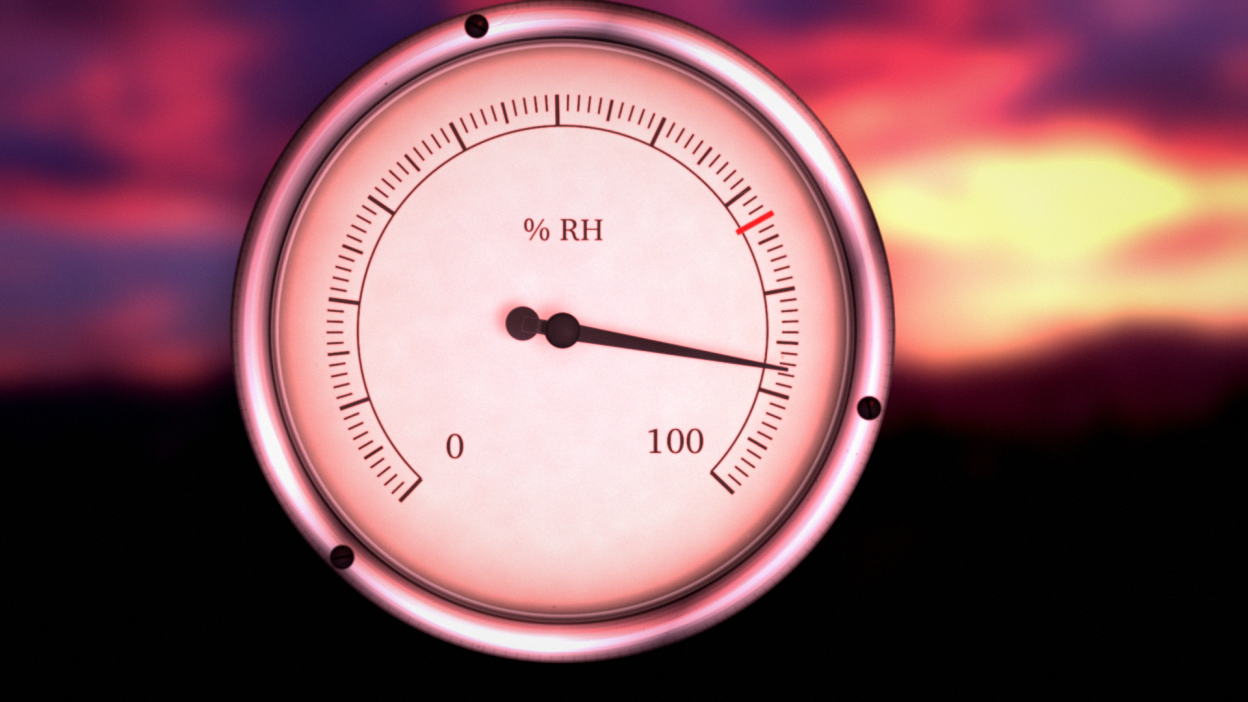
87.5 %
